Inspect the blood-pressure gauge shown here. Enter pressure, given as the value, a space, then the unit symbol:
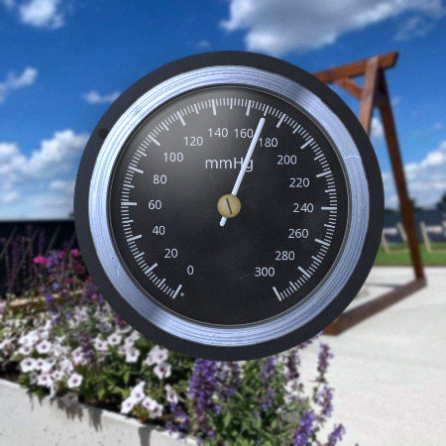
170 mmHg
